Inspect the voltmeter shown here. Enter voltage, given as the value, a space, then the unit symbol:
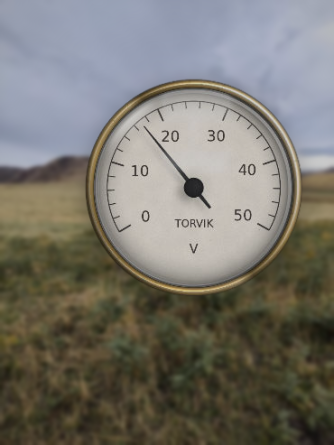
17 V
